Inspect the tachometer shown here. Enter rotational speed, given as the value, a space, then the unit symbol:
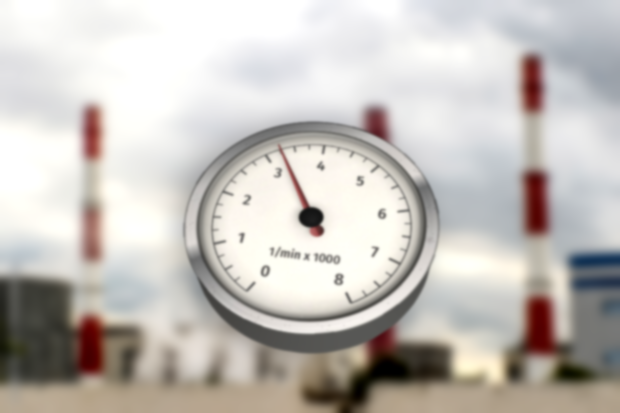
3250 rpm
